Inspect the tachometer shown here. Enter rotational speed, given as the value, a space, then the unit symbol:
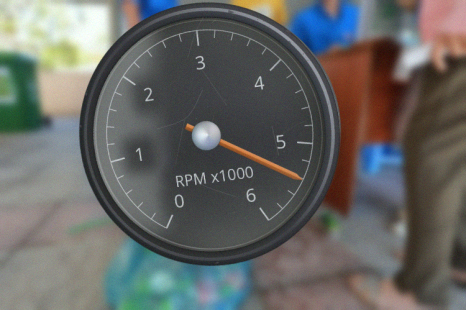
5400 rpm
